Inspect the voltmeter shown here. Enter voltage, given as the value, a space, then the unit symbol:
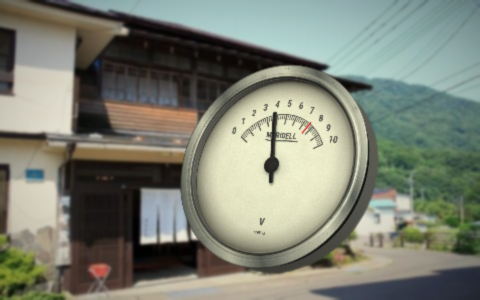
4 V
